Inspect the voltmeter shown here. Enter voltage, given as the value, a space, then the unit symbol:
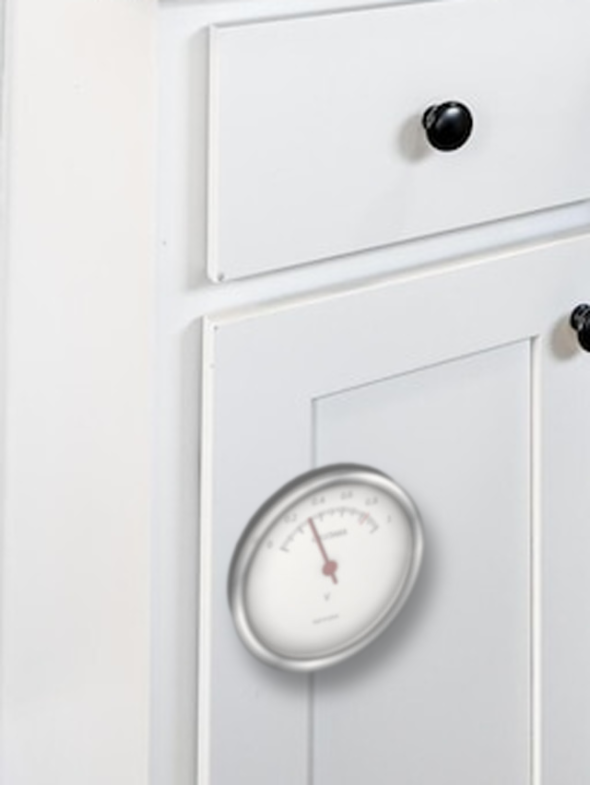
0.3 V
